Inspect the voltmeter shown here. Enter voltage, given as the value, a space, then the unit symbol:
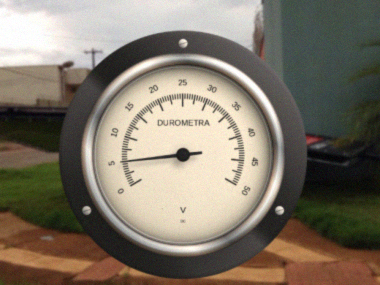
5 V
